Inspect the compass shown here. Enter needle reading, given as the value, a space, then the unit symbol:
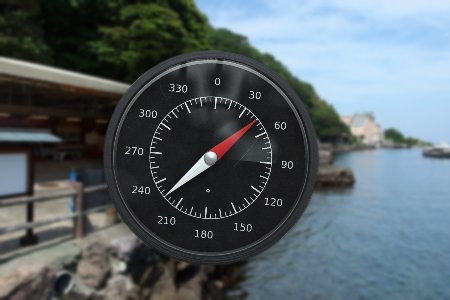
45 °
